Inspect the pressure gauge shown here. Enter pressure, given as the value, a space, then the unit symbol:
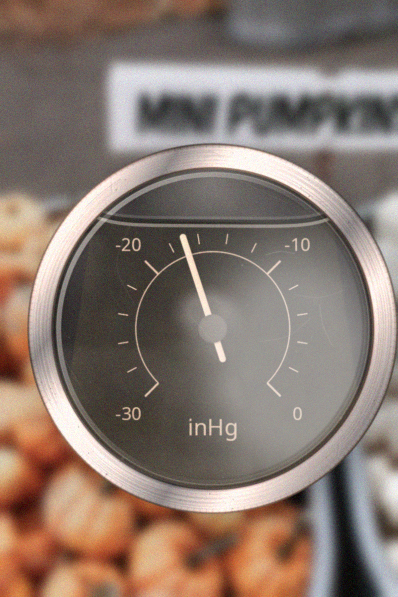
-17 inHg
